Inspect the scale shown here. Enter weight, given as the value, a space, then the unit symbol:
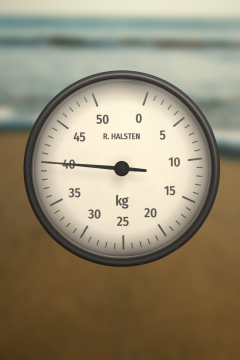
40 kg
